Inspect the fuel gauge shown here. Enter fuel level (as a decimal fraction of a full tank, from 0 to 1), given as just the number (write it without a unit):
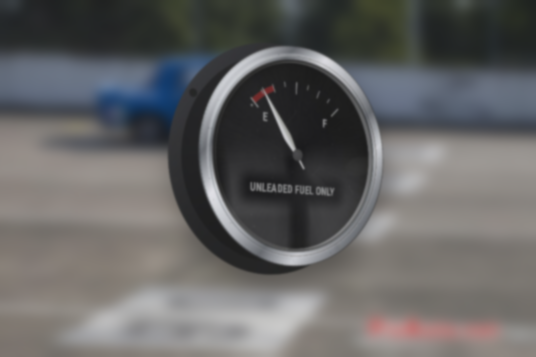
0.125
